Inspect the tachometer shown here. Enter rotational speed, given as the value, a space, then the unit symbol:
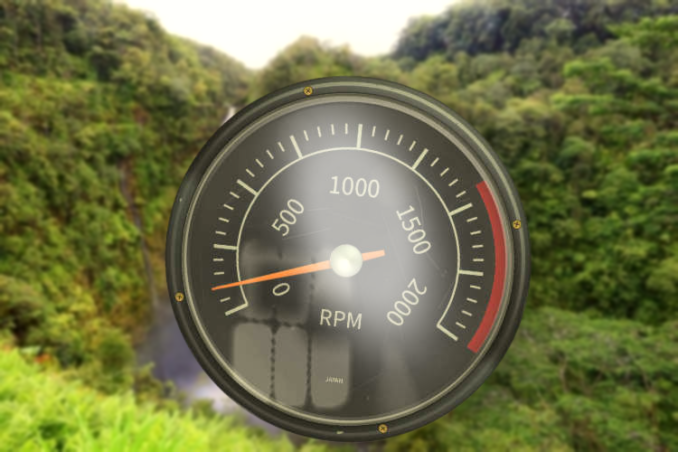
100 rpm
